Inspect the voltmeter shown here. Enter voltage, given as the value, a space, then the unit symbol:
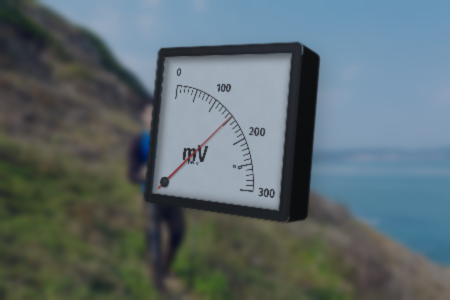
150 mV
